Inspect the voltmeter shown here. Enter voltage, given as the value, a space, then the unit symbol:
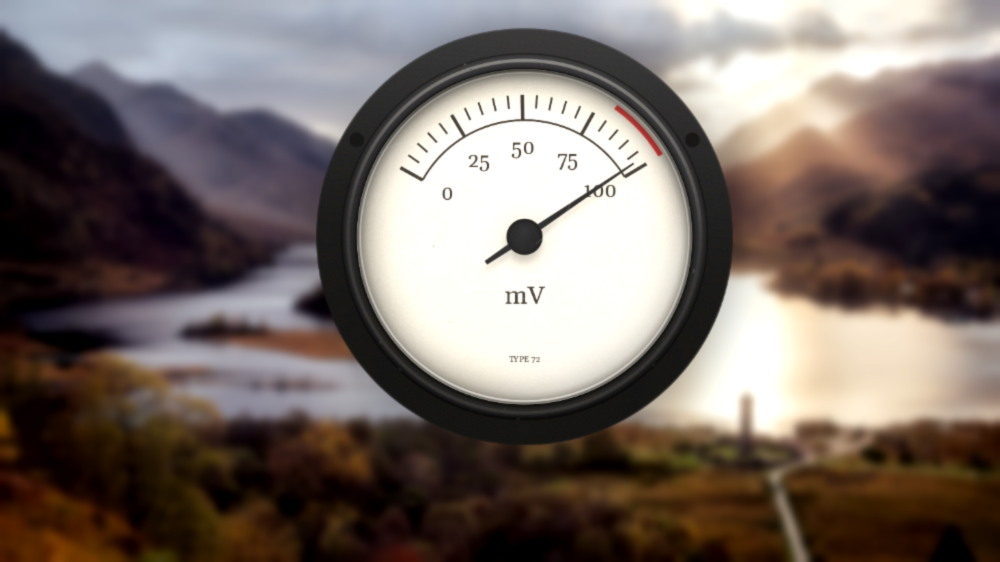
97.5 mV
